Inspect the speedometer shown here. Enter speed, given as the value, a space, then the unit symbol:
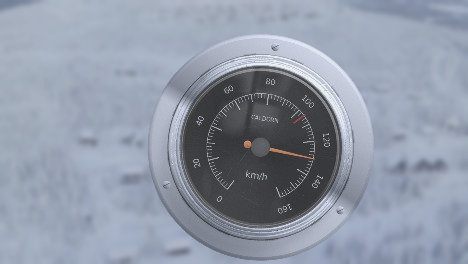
130 km/h
